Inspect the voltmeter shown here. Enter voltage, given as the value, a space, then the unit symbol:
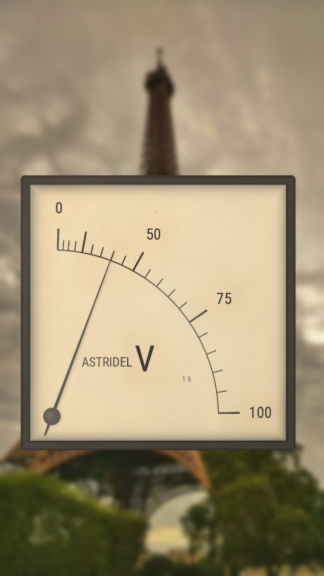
40 V
